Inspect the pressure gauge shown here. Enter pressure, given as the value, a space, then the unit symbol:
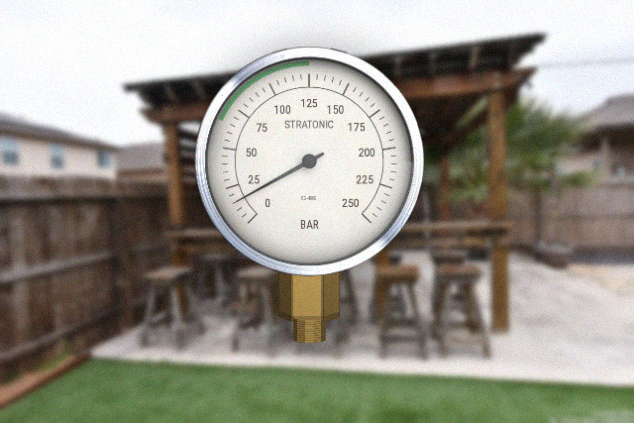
15 bar
